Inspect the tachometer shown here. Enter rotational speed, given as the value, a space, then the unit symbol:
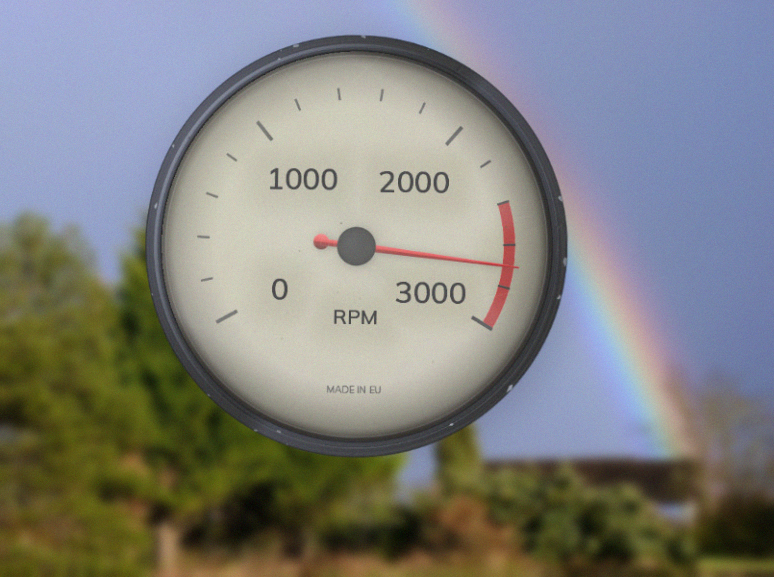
2700 rpm
